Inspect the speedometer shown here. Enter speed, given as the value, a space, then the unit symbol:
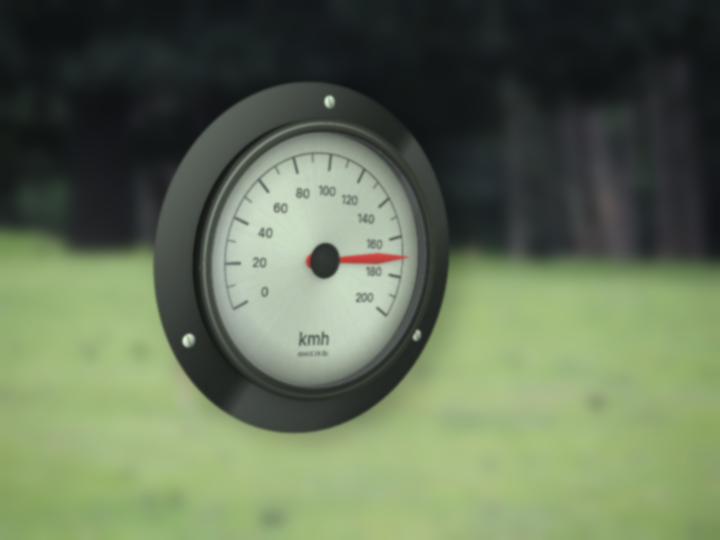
170 km/h
